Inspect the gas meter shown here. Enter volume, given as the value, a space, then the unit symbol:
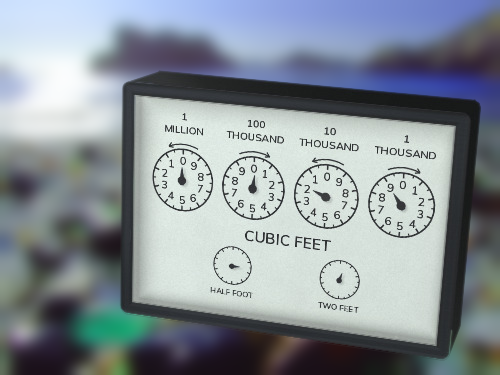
1900 ft³
